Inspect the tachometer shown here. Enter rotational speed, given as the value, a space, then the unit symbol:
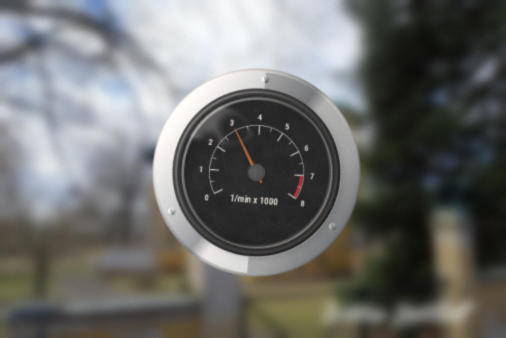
3000 rpm
